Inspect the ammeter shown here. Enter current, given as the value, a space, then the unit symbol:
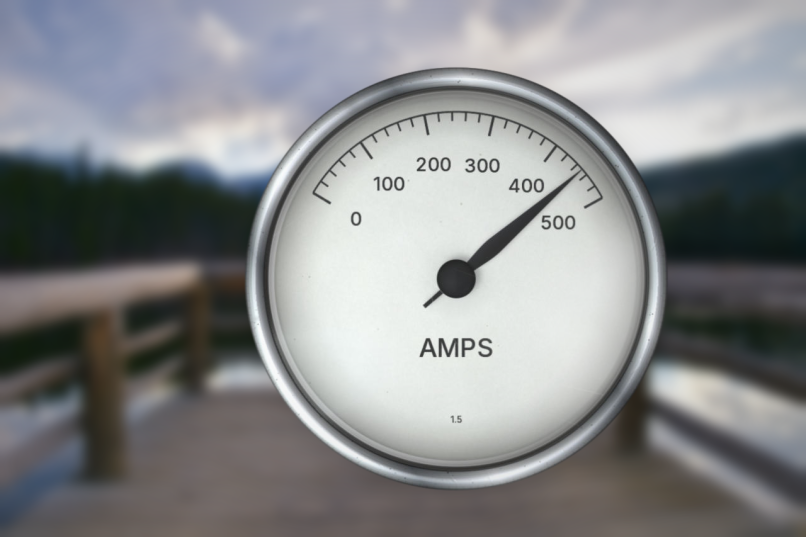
450 A
